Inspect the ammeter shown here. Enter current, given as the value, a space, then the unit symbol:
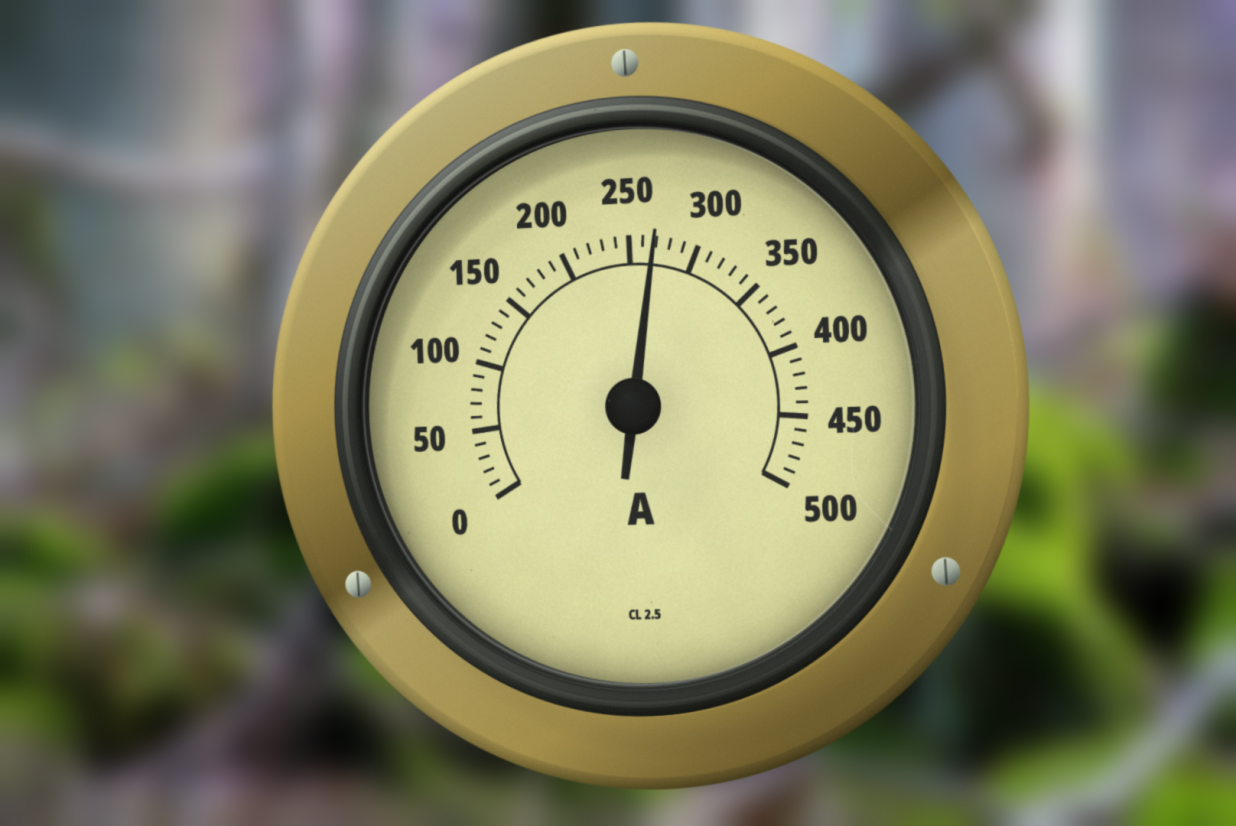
270 A
